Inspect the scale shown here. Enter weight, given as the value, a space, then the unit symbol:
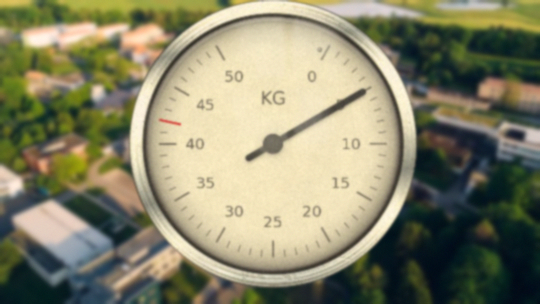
5 kg
